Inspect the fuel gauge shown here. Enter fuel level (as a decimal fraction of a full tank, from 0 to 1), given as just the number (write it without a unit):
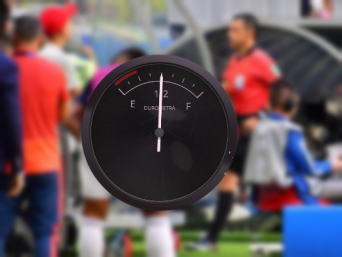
0.5
